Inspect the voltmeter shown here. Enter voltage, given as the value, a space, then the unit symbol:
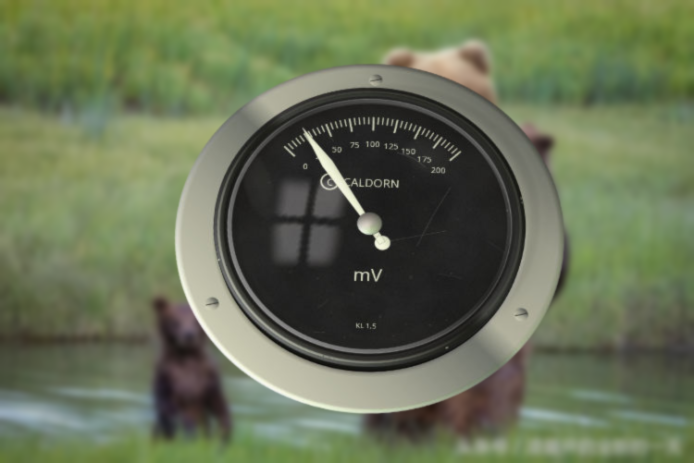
25 mV
